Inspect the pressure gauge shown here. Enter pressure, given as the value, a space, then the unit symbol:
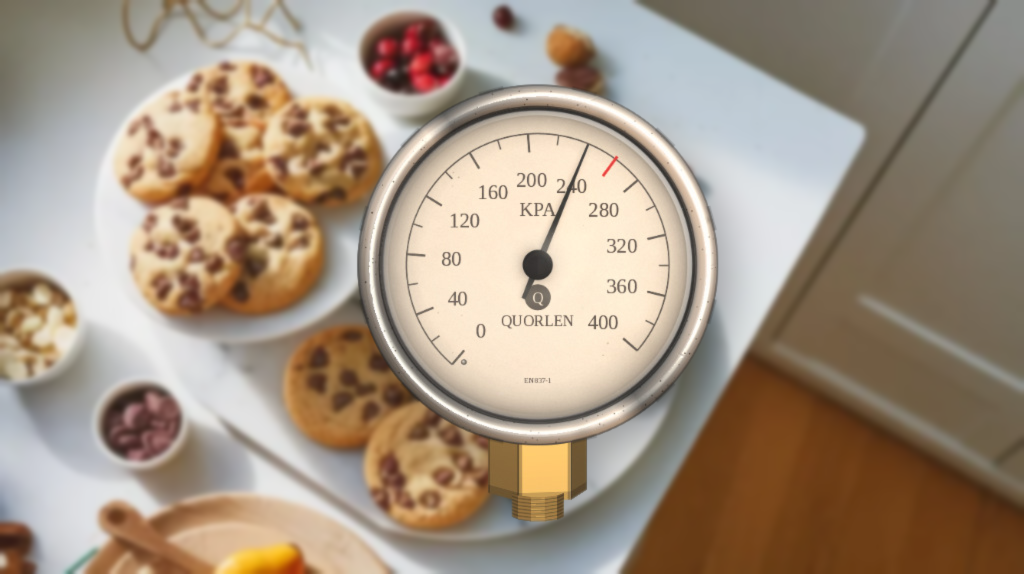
240 kPa
